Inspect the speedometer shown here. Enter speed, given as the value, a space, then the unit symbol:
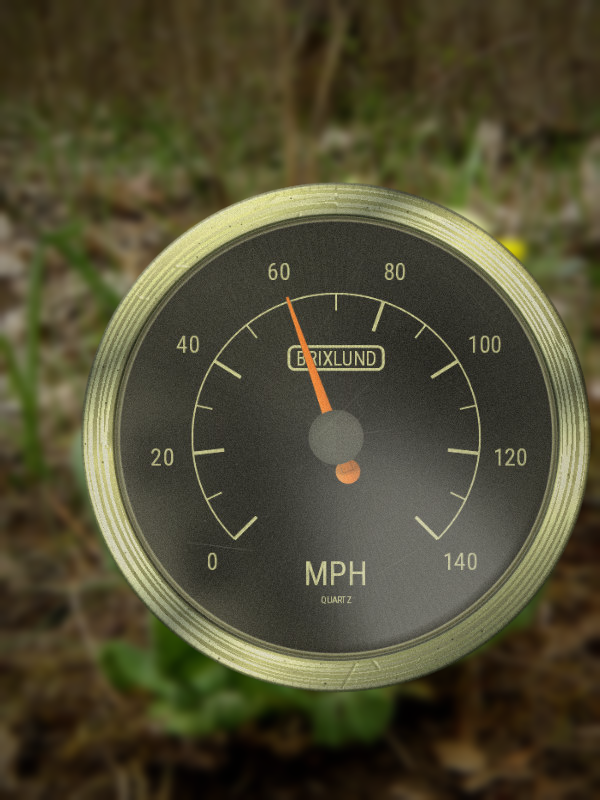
60 mph
